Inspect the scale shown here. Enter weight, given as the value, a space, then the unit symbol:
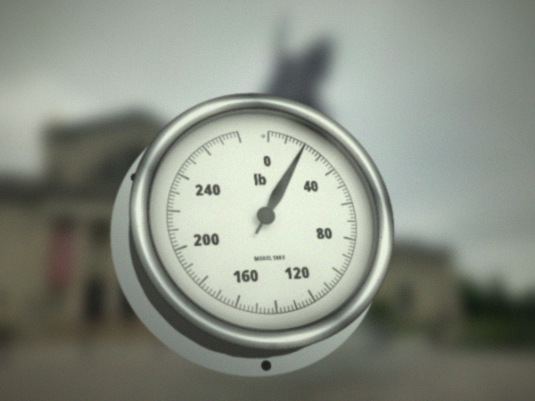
20 lb
